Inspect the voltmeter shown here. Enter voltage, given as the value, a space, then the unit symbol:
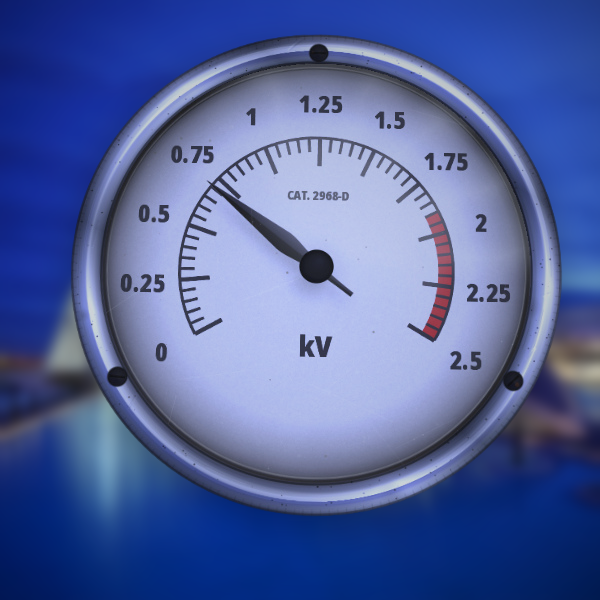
0.7 kV
